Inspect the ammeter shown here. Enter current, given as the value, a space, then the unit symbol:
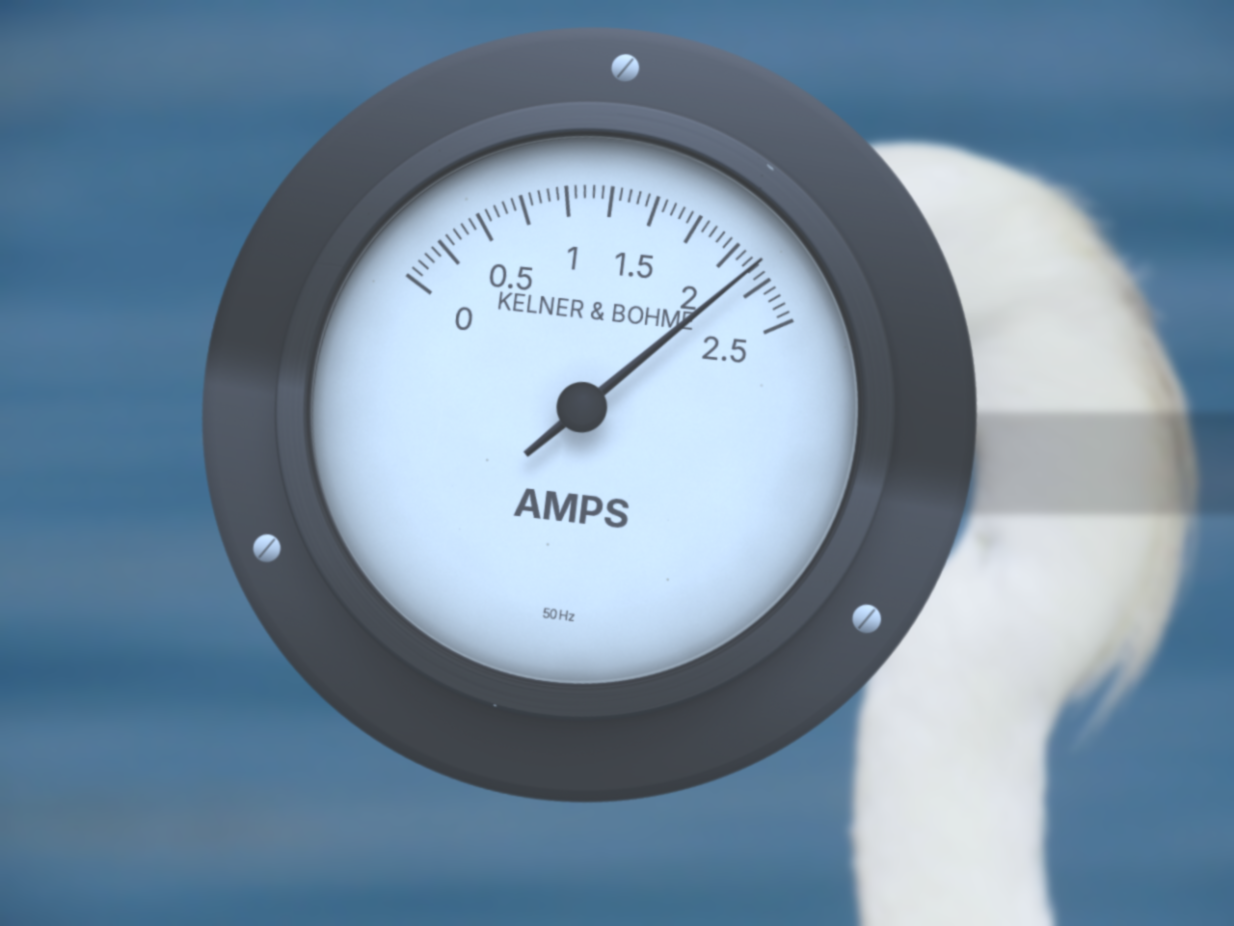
2.15 A
